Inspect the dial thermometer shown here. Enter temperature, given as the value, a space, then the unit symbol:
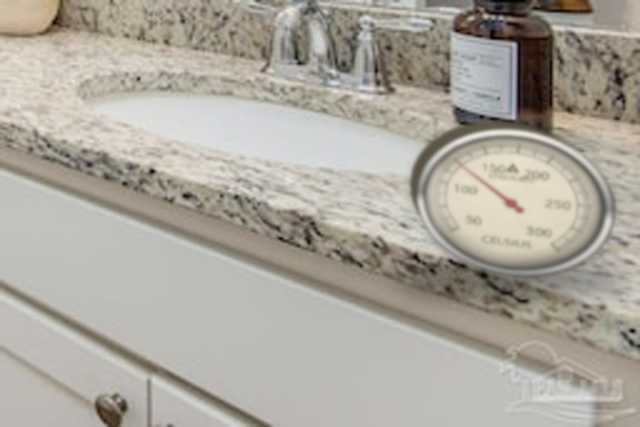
125 °C
